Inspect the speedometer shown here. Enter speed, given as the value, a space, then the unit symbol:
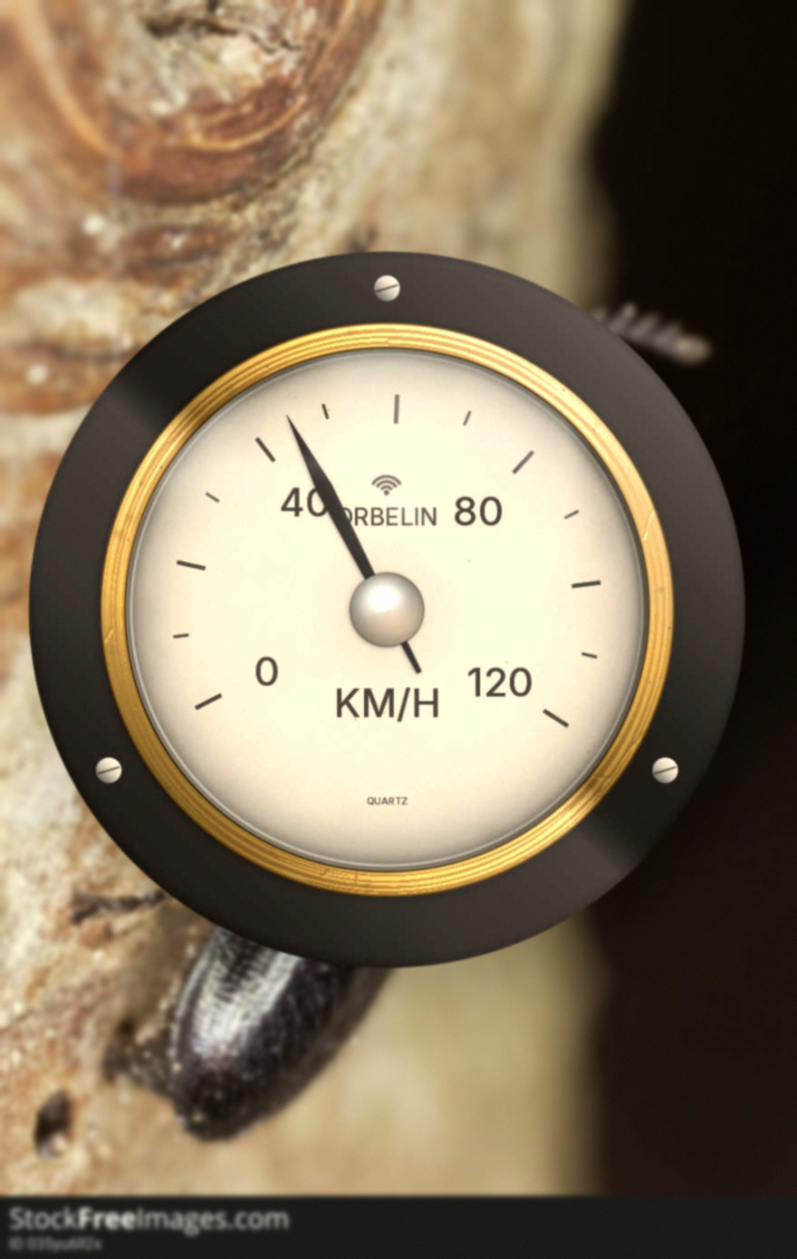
45 km/h
